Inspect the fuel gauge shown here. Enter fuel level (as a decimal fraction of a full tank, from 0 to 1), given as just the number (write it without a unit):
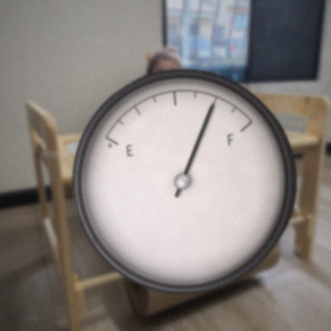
0.75
